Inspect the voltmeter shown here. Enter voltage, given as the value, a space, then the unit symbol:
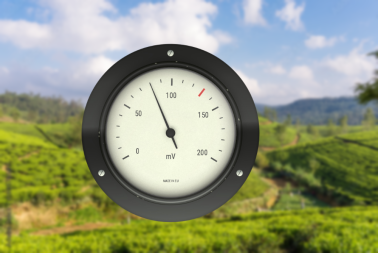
80 mV
